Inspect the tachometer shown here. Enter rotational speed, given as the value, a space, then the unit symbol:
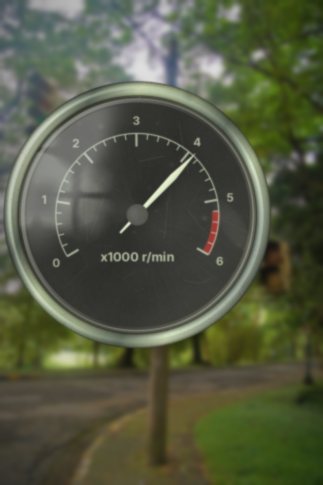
4100 rpm
